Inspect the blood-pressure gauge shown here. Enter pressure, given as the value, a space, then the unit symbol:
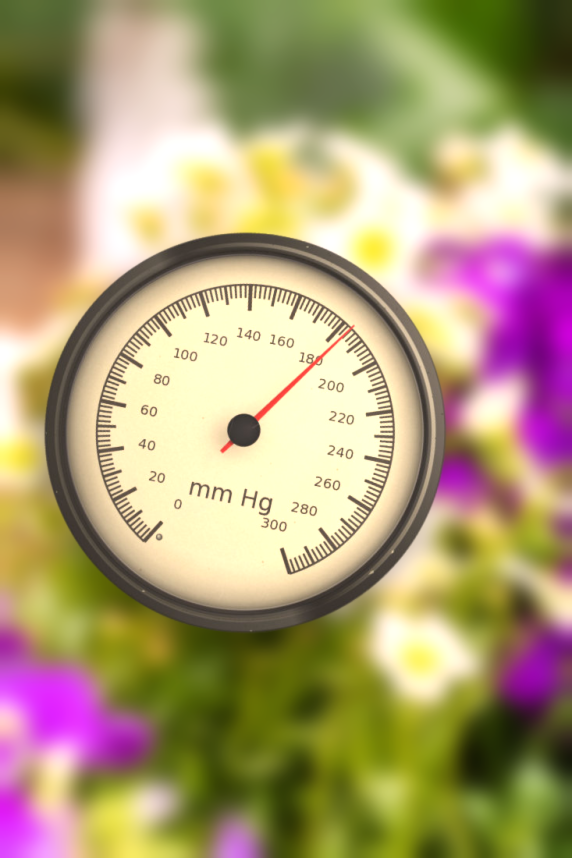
184 mmHg
